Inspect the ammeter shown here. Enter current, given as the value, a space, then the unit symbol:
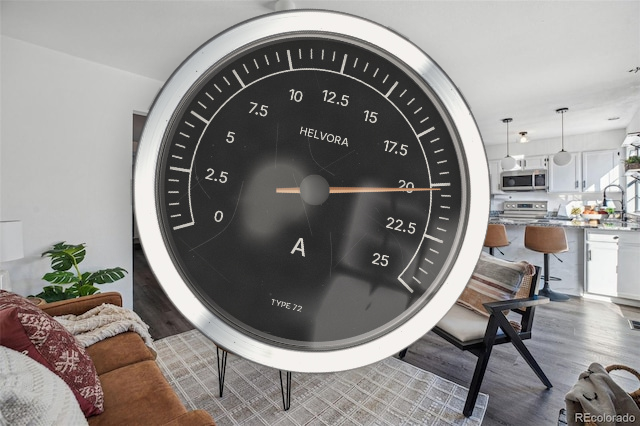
20.25 A
